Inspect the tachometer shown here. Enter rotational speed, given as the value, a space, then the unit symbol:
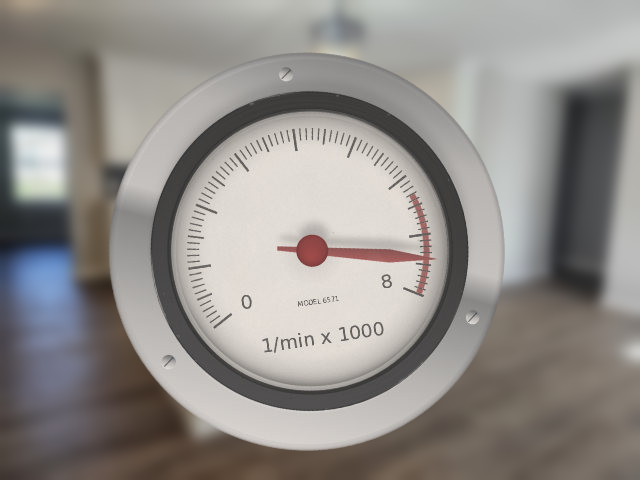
7400 rpm
